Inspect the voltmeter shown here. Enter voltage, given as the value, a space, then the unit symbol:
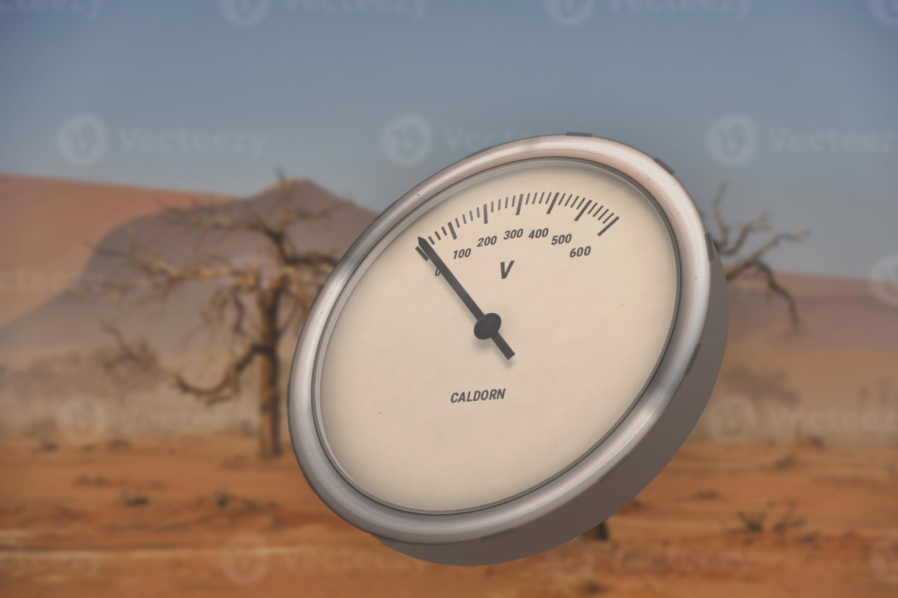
20 V
